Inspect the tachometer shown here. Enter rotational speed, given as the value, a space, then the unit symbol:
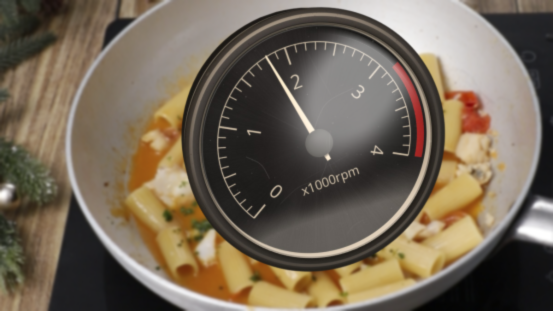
1800 rpm
